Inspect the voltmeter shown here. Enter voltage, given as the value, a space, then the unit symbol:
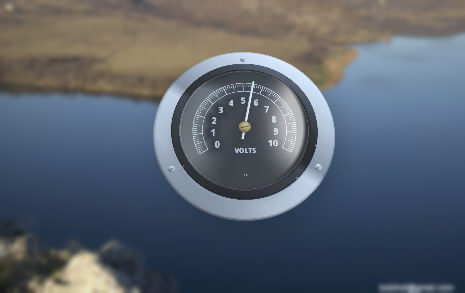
5.5 V
